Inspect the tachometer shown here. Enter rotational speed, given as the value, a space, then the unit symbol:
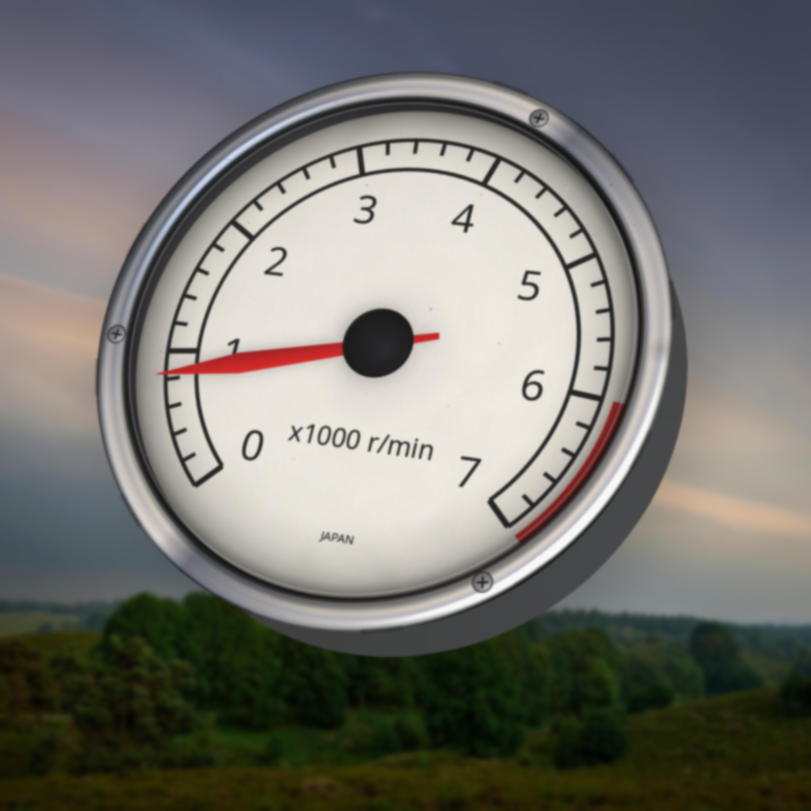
800 rpm
